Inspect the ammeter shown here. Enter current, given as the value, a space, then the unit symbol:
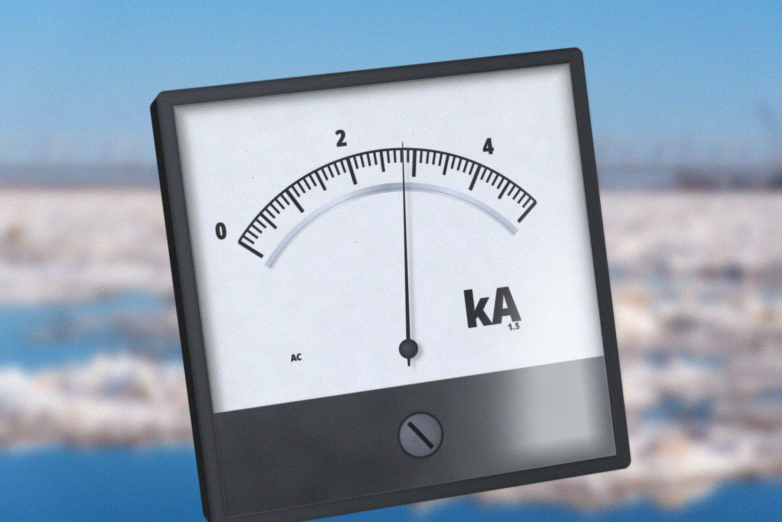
2.8 kA
